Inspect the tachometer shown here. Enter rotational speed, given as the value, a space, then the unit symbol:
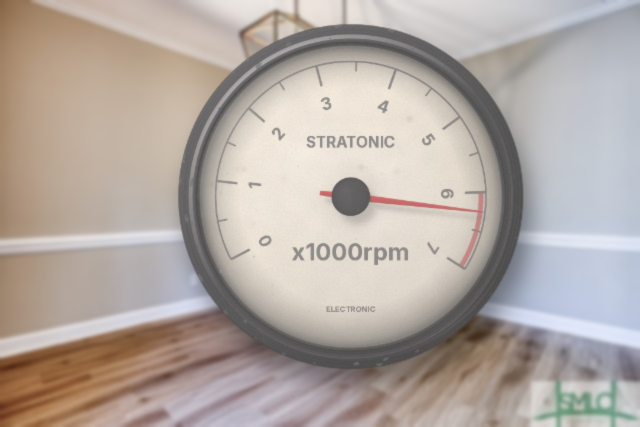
6250 rpm
